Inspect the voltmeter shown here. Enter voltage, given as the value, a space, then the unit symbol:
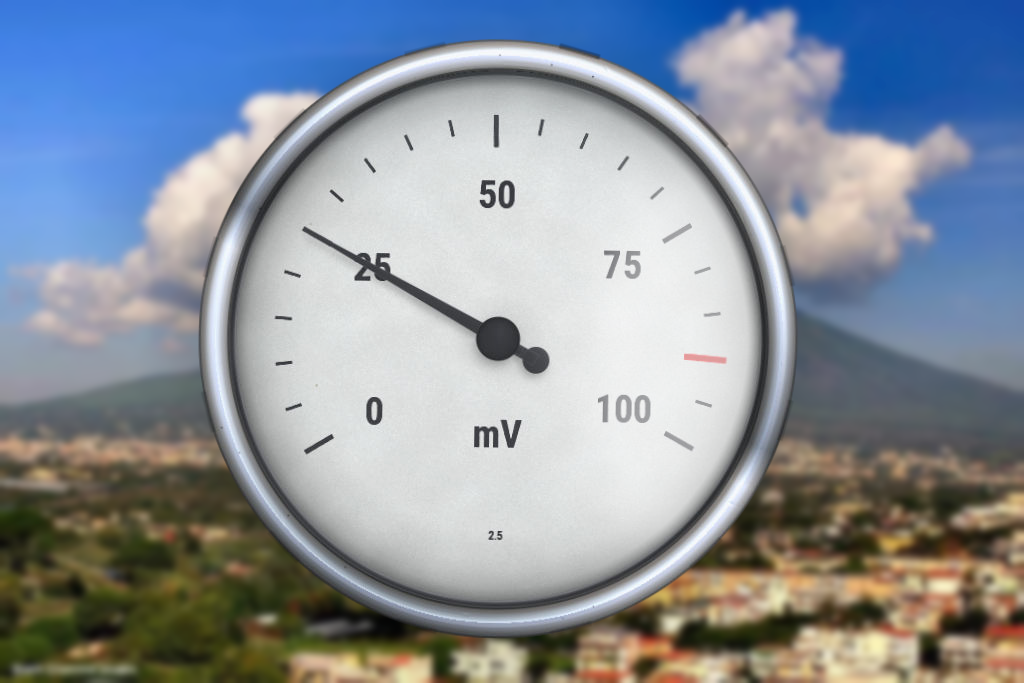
25 mV
